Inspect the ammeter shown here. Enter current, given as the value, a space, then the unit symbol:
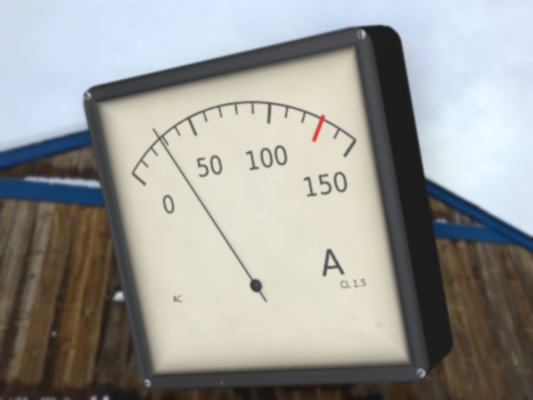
30 A
